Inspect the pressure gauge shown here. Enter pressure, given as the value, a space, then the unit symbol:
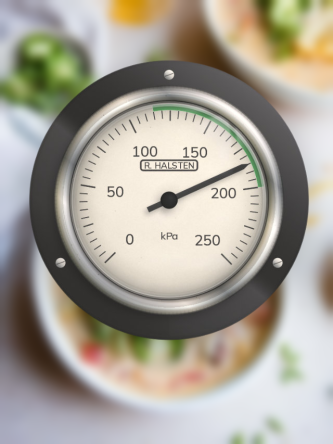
185 kPa
